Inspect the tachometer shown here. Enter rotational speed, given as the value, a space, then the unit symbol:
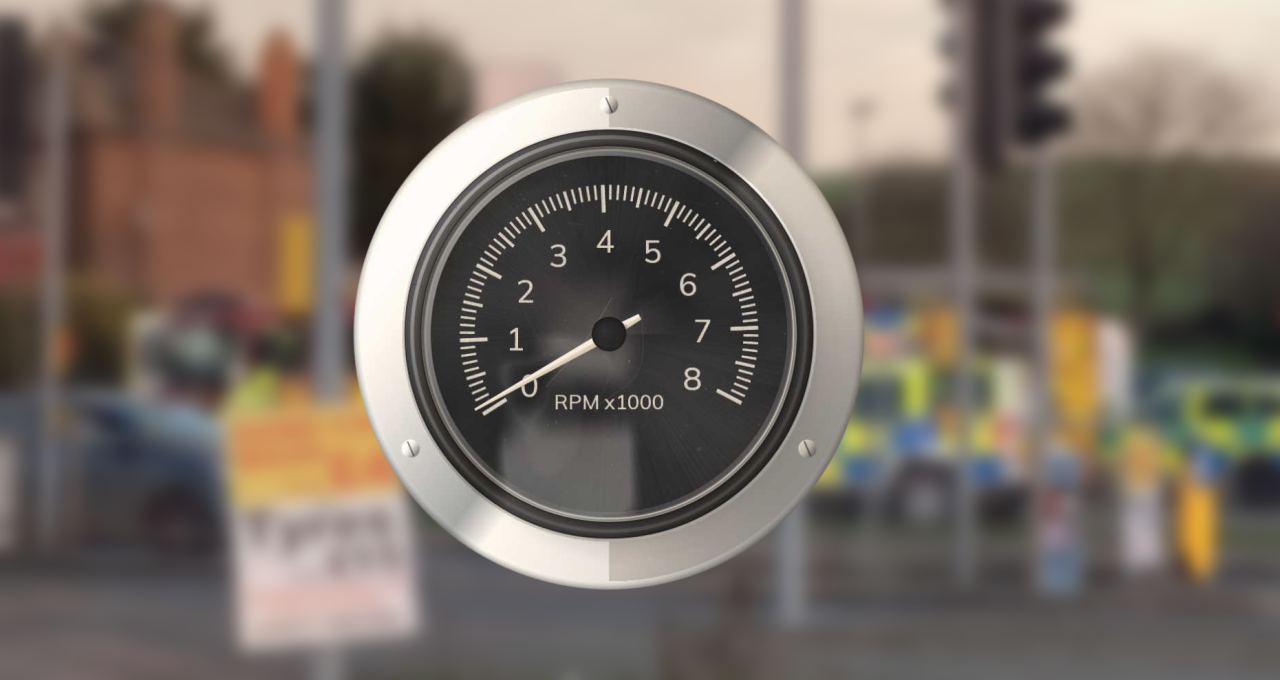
100 rpm
